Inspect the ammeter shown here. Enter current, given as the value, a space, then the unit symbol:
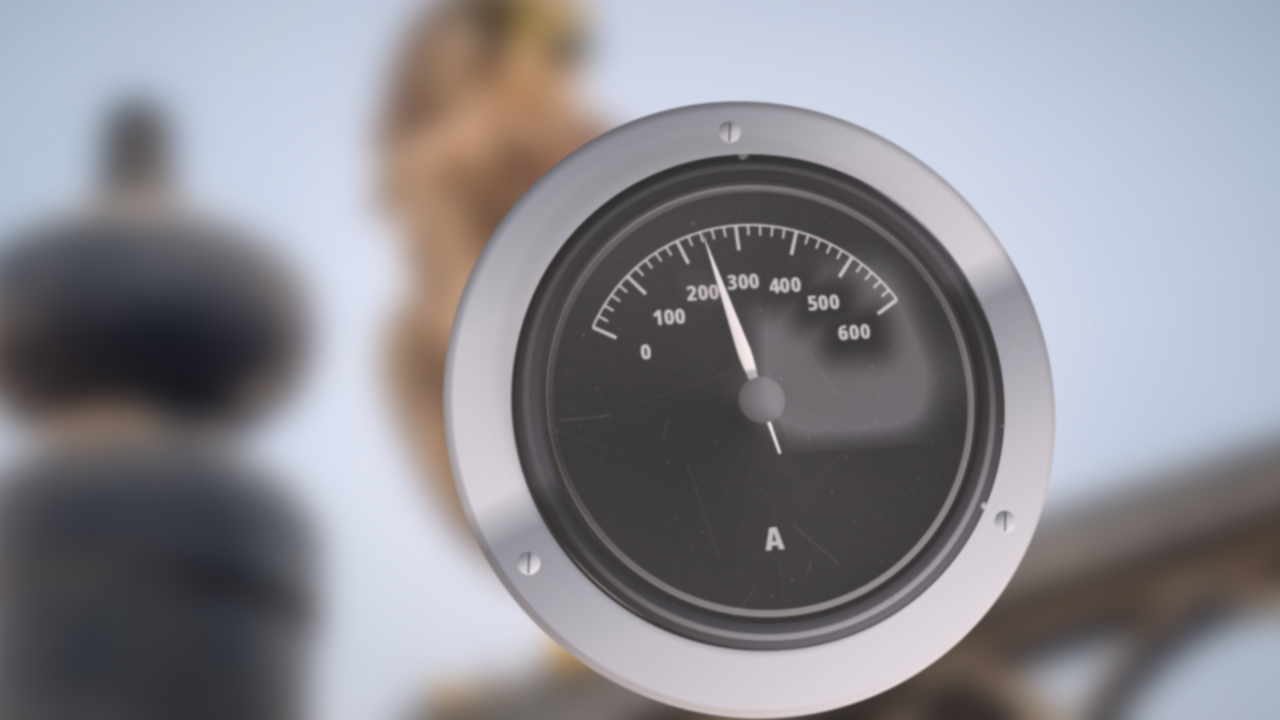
240 A
